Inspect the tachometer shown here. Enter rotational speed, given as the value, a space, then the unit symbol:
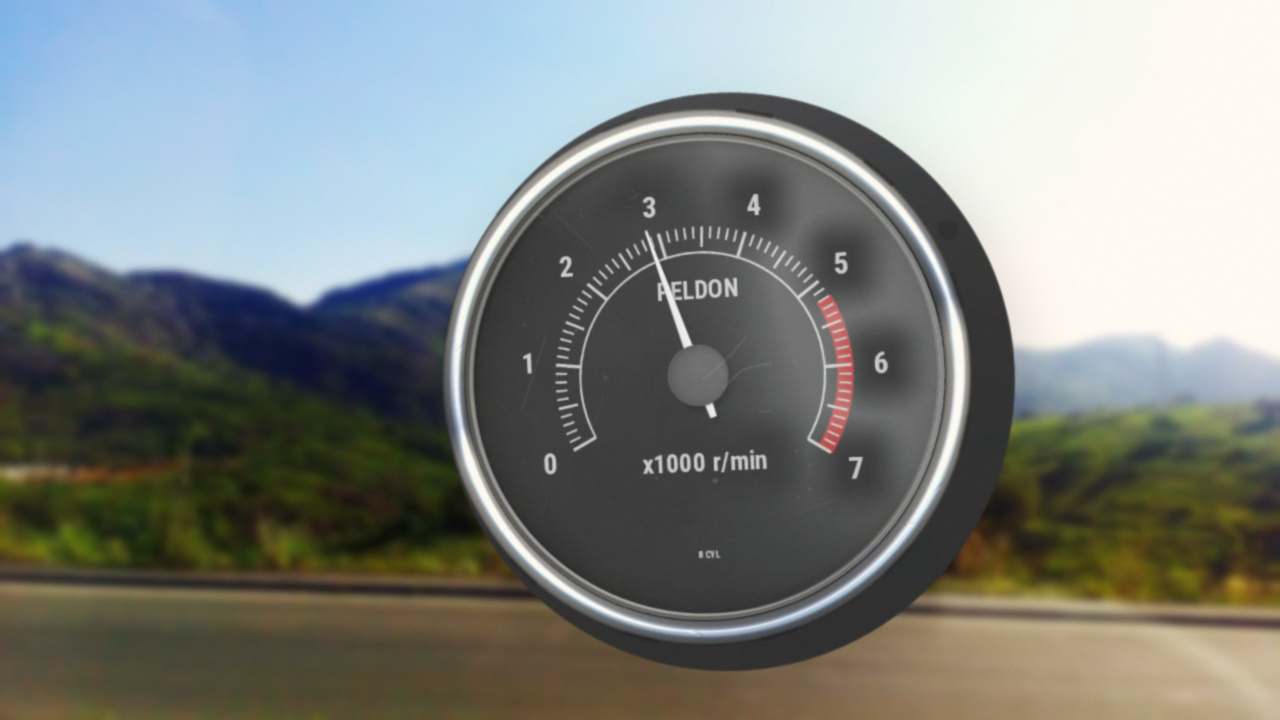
2900 rpm
